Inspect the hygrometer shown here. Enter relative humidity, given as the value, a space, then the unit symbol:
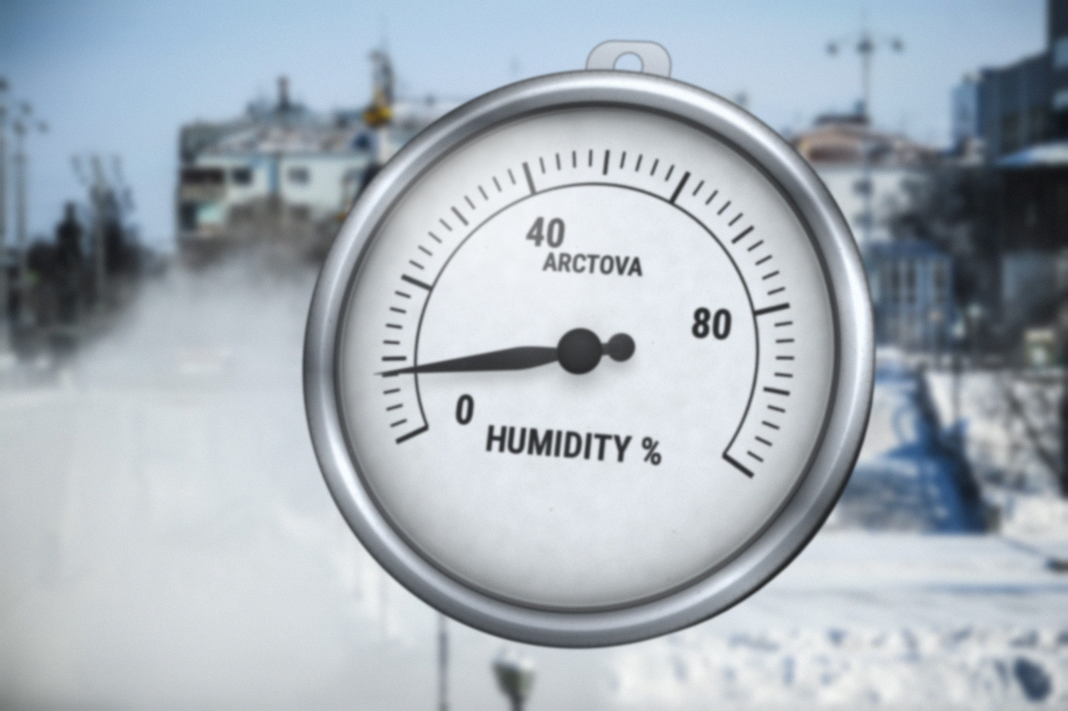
8 %
